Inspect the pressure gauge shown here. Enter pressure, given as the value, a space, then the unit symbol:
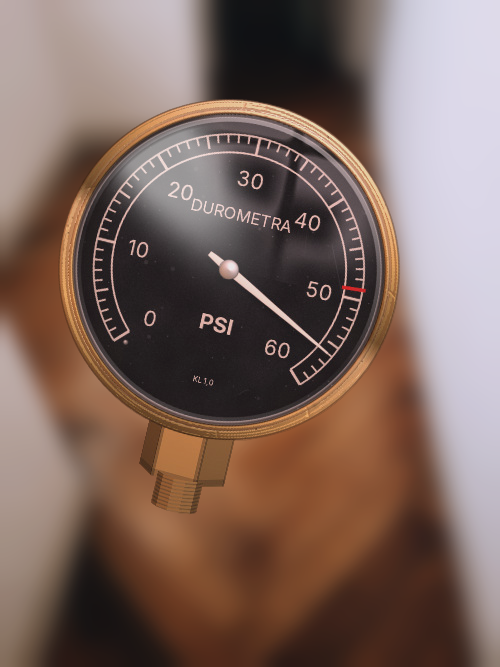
56 psi
